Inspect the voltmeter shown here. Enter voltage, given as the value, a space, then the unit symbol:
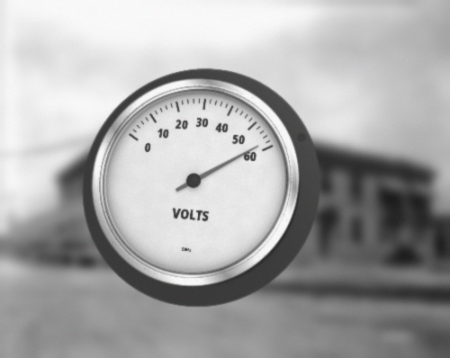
58 V
